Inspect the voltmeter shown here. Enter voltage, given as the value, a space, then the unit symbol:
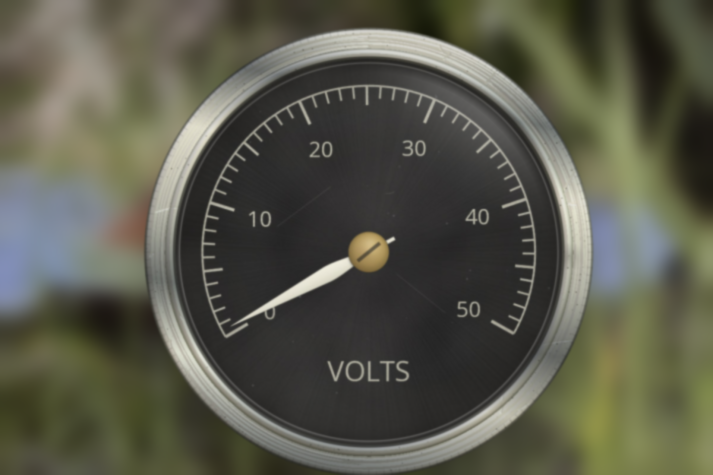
0.5 V
